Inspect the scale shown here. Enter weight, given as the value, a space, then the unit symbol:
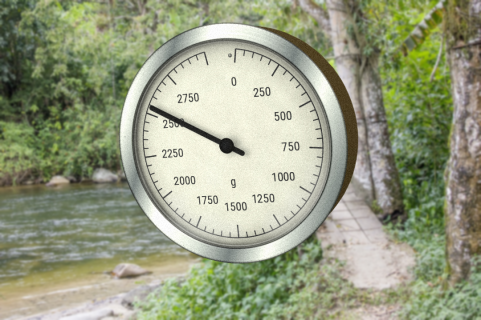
2550 g
